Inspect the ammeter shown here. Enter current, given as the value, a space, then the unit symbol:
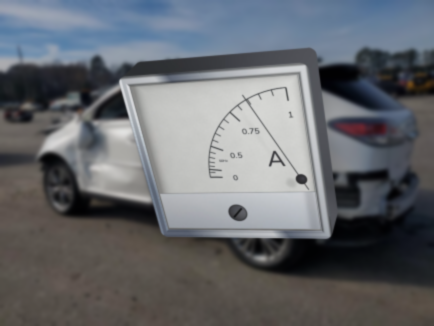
0.85 A
